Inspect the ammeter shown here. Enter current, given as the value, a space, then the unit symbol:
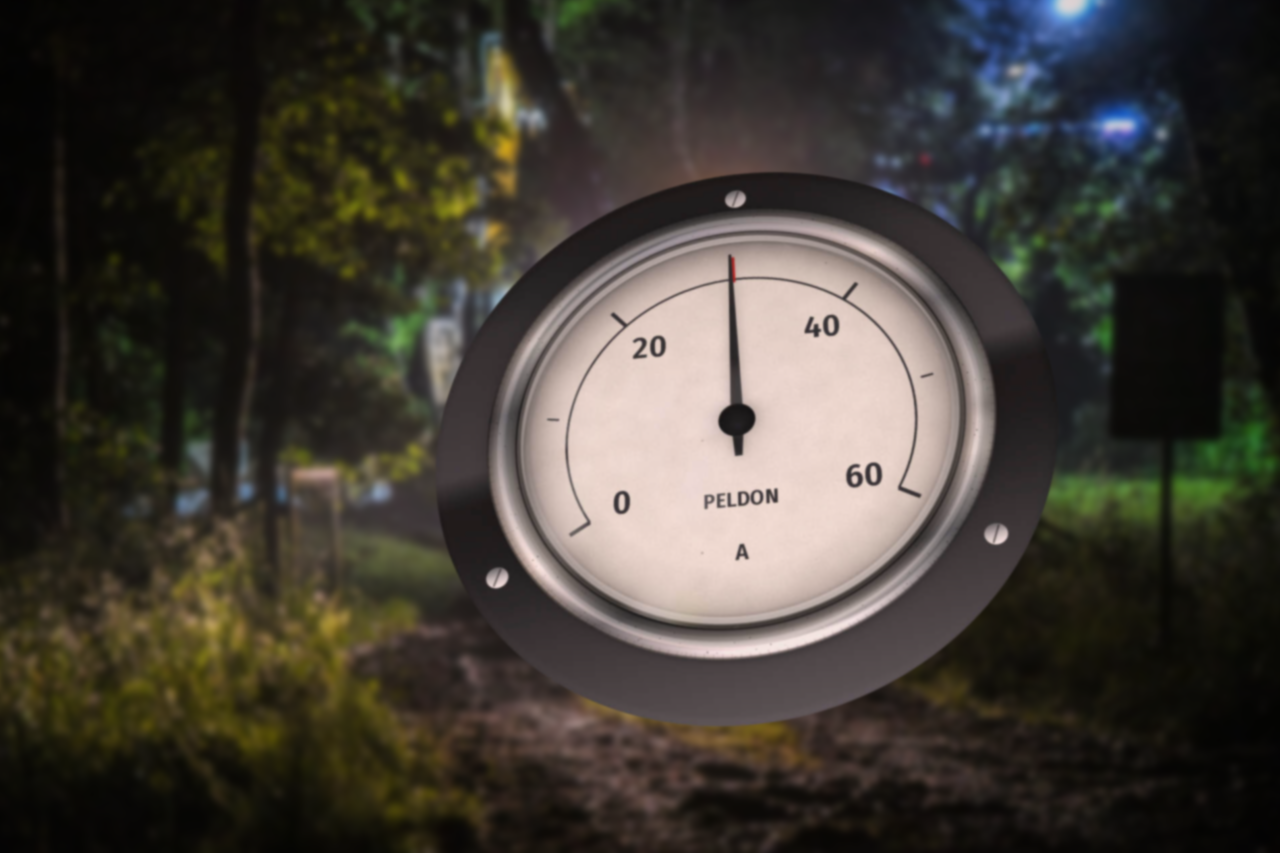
30 A
